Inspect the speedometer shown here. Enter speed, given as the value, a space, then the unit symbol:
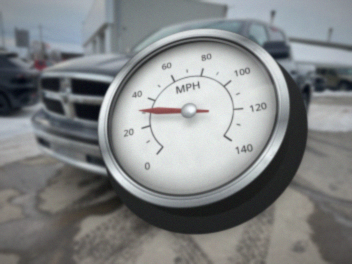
30 mph
